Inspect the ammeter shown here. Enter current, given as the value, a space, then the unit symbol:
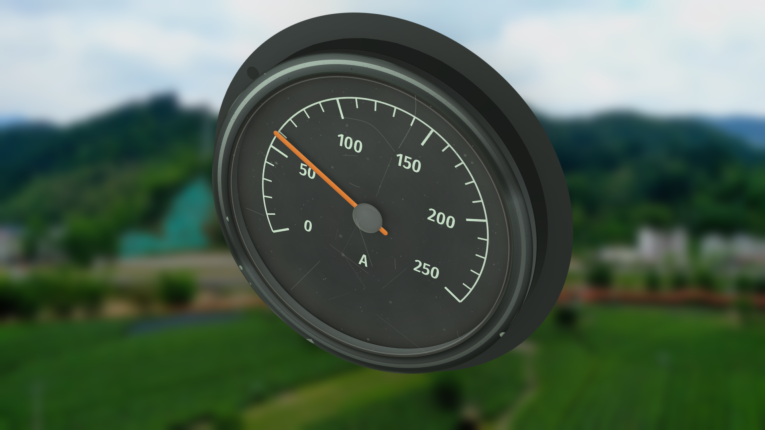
60 A
